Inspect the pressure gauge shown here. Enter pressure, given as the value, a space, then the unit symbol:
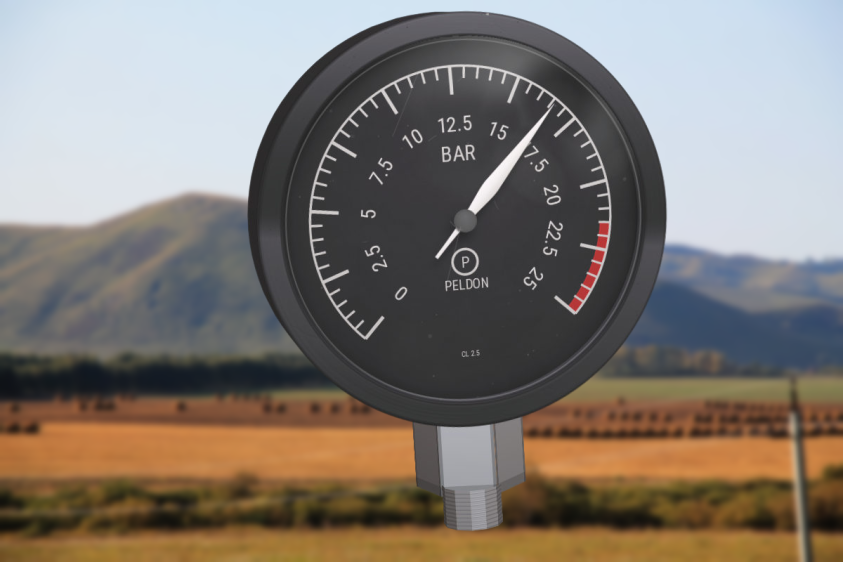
16.5 bar
